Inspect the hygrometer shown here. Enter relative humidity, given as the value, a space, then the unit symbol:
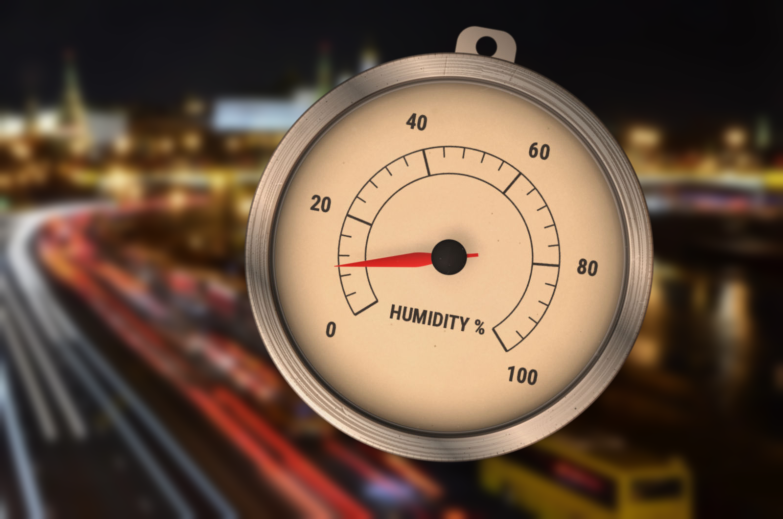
10 %
